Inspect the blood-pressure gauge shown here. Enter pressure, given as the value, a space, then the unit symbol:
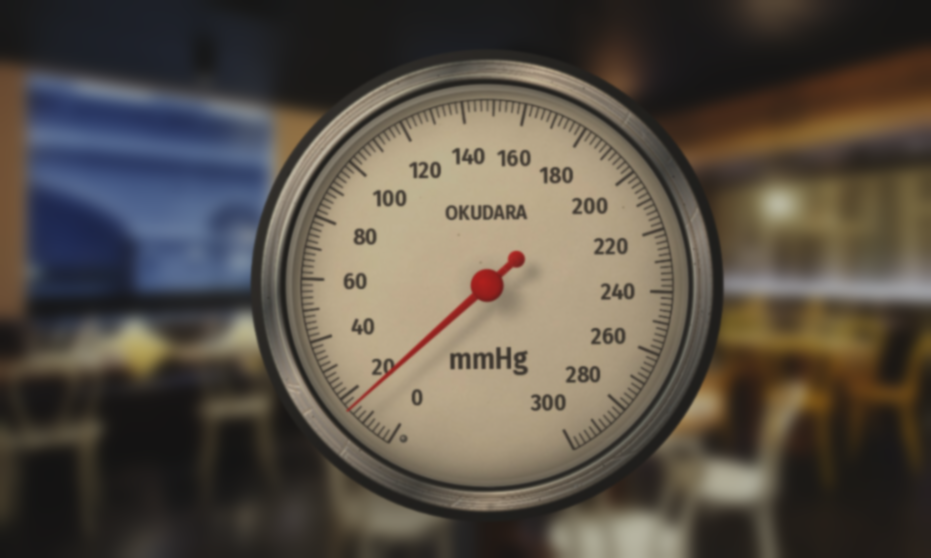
16 mmHg
